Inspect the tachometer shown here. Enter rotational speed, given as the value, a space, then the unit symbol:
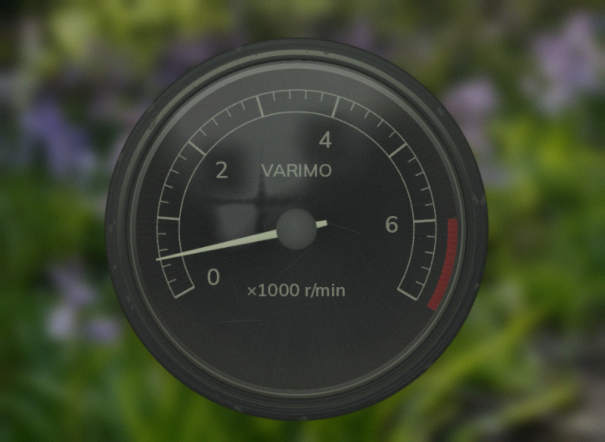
500 rpm
